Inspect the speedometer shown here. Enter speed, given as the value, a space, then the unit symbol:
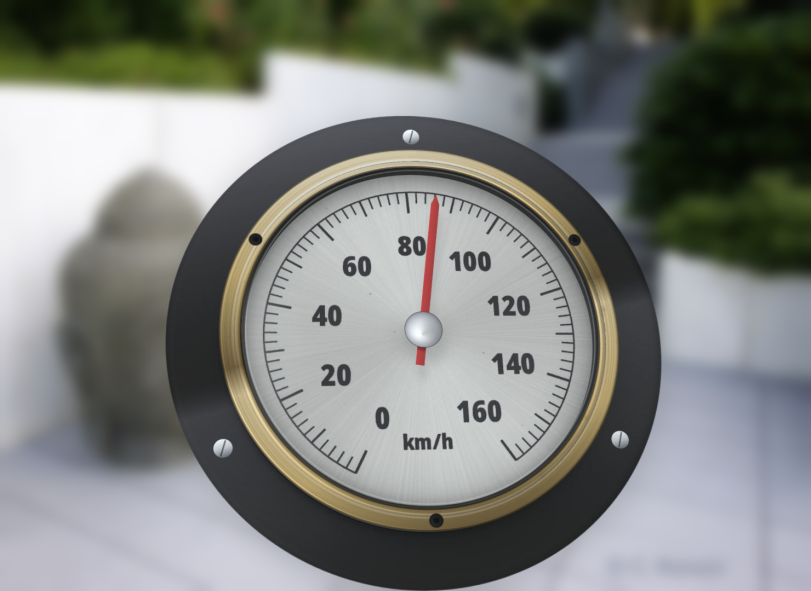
86 km/h
